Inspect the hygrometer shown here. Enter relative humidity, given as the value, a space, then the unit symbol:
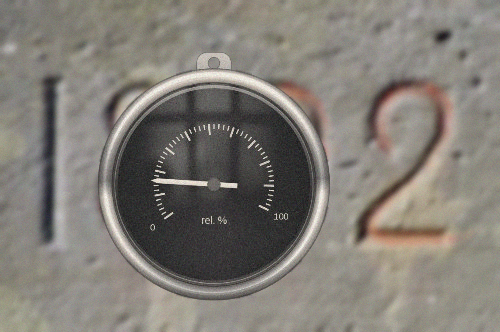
16 %
